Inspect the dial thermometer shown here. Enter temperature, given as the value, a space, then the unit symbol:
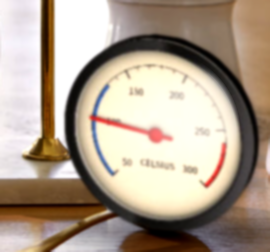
100 °C
